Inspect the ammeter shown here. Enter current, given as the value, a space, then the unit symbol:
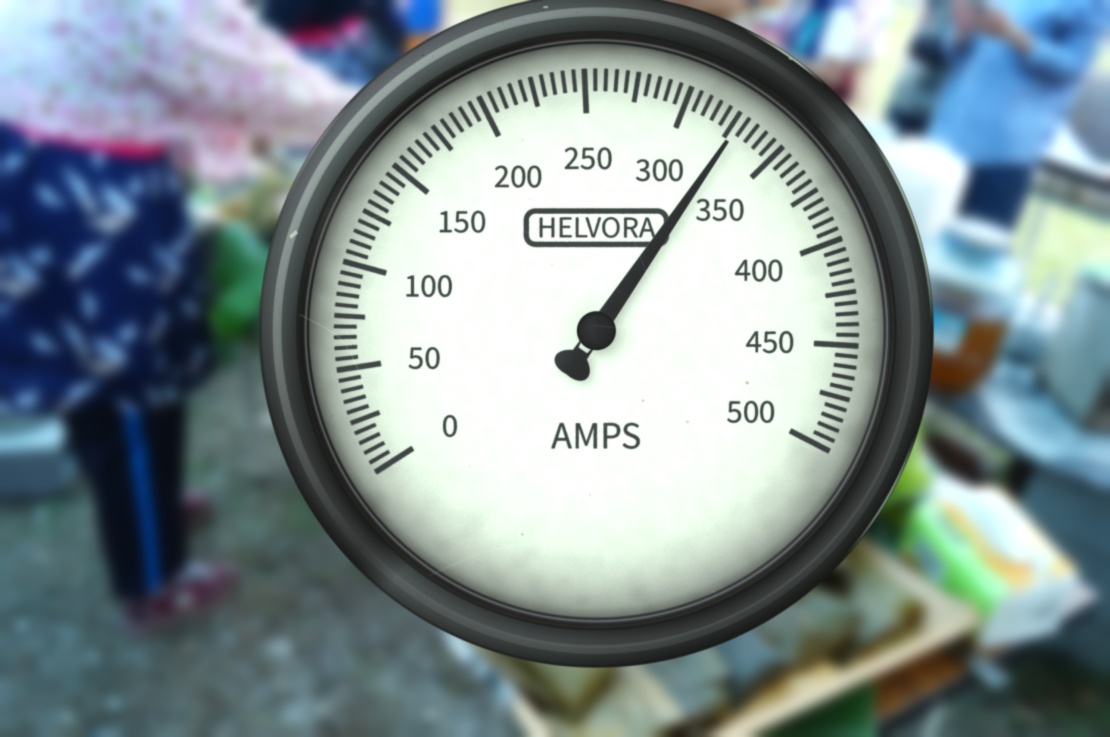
327.5 A
